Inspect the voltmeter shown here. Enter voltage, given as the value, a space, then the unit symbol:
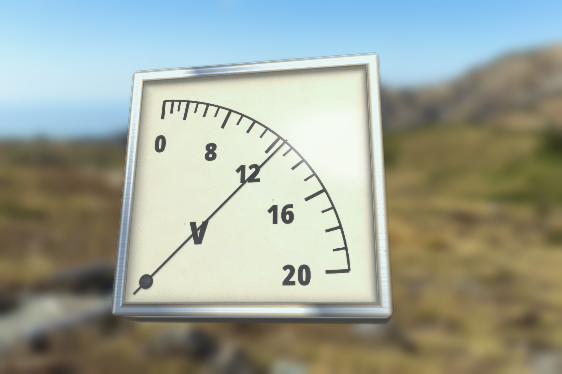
12.5 V
